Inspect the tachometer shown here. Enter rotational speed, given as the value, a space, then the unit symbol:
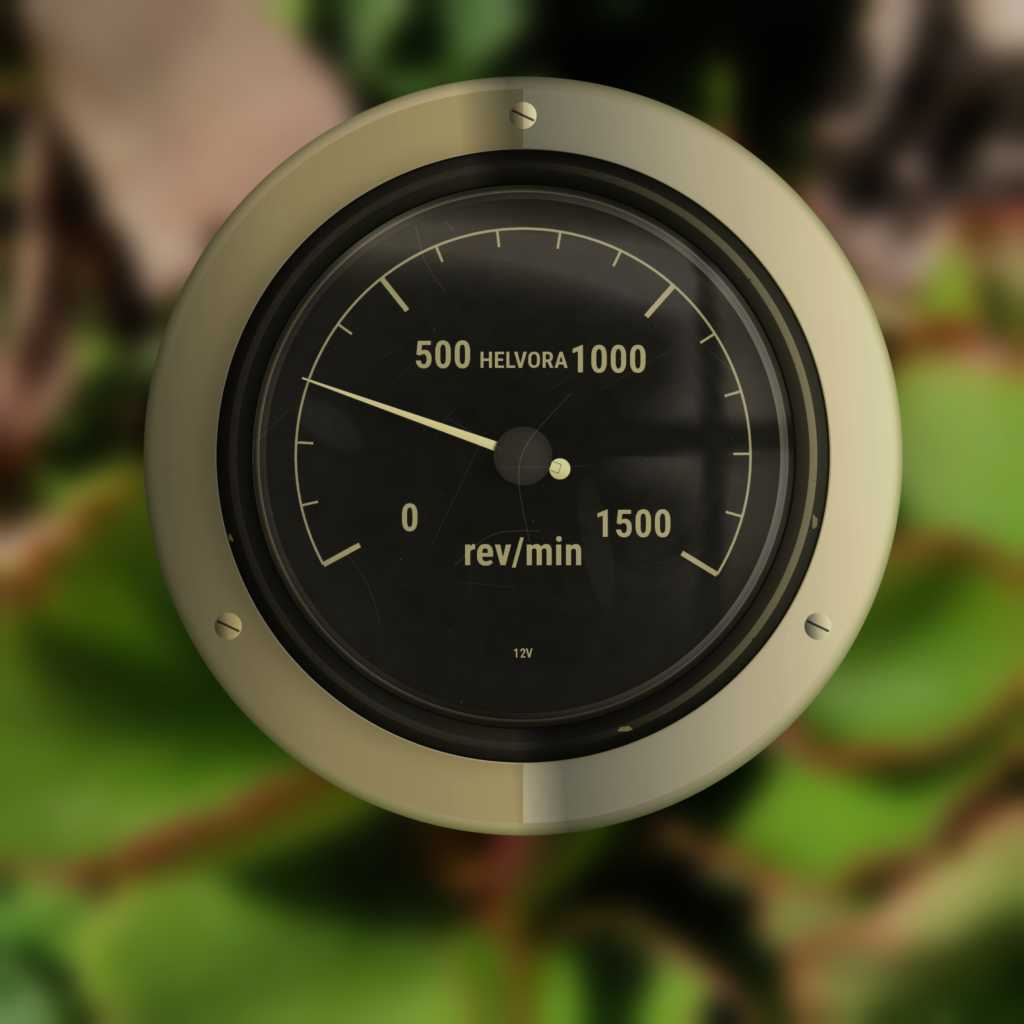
300 rpm
